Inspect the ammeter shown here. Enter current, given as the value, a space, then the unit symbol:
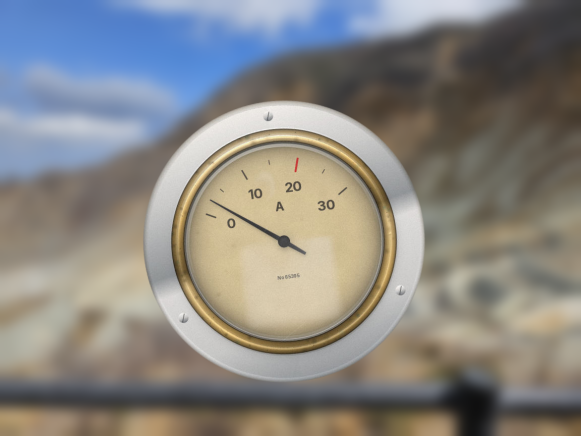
2.5 A
